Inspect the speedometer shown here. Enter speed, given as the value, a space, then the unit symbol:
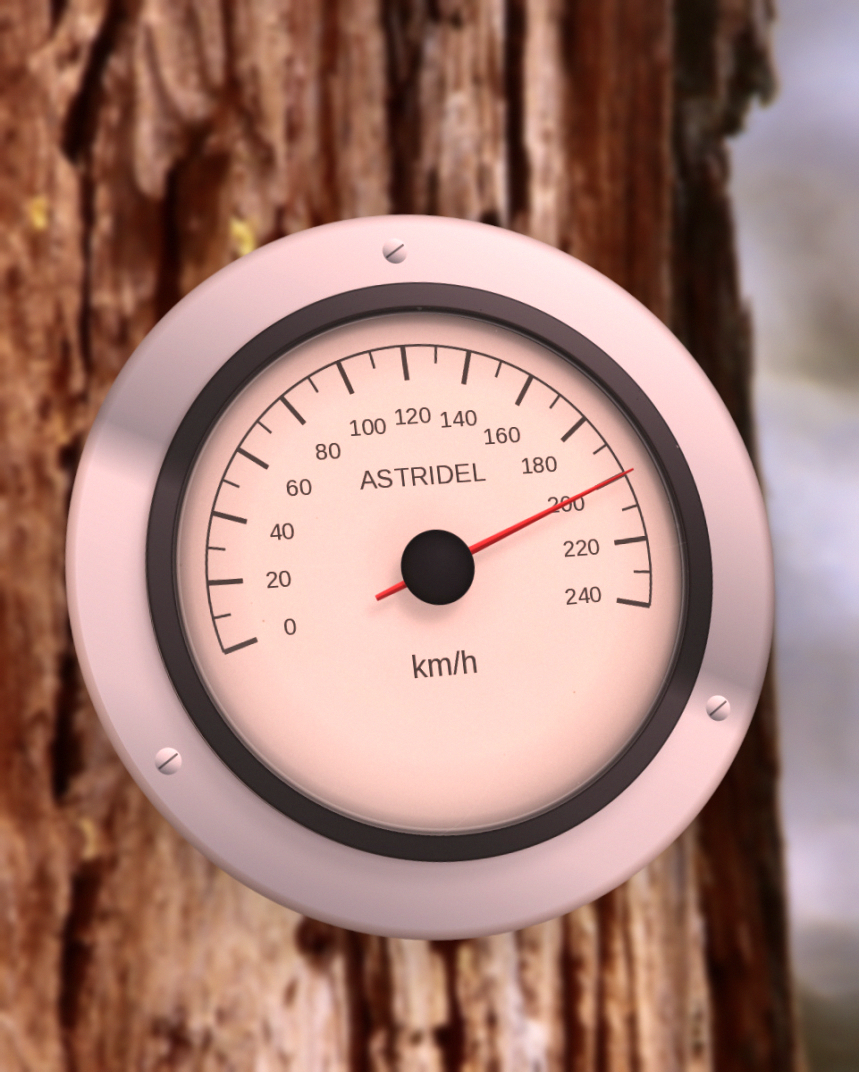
200 km/h
